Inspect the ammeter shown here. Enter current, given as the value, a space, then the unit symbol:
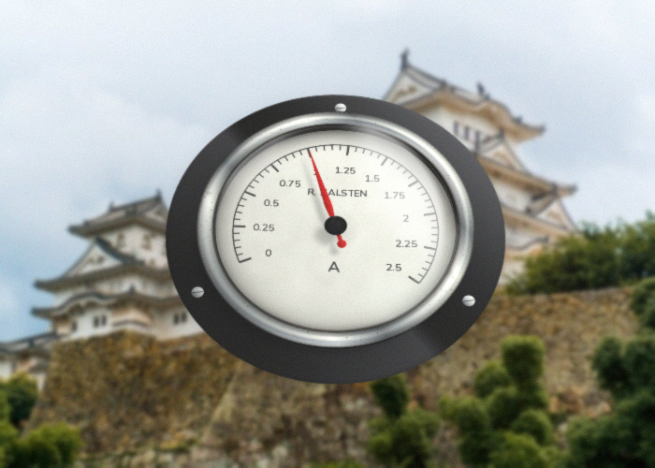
1 A
